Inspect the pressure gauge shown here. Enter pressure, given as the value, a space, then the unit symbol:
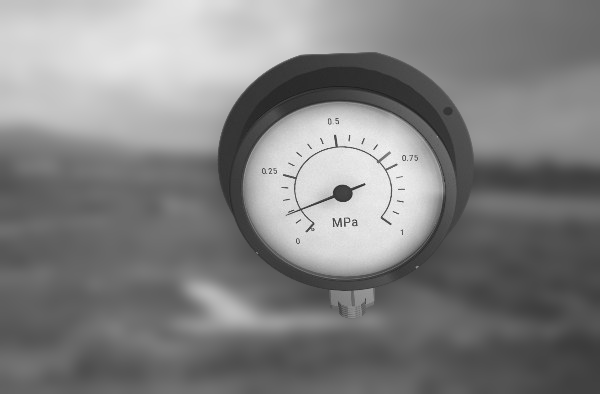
0.1 MPa
